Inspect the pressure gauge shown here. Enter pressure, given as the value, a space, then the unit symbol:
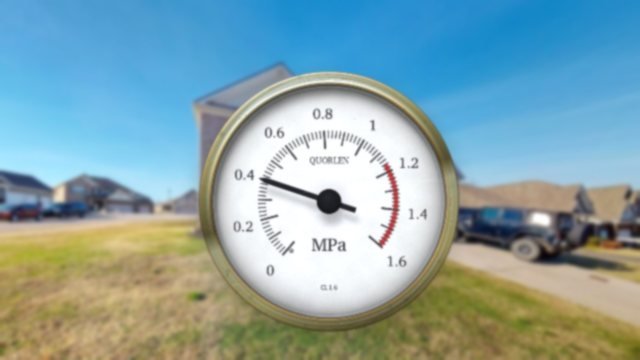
0.4 MPa
